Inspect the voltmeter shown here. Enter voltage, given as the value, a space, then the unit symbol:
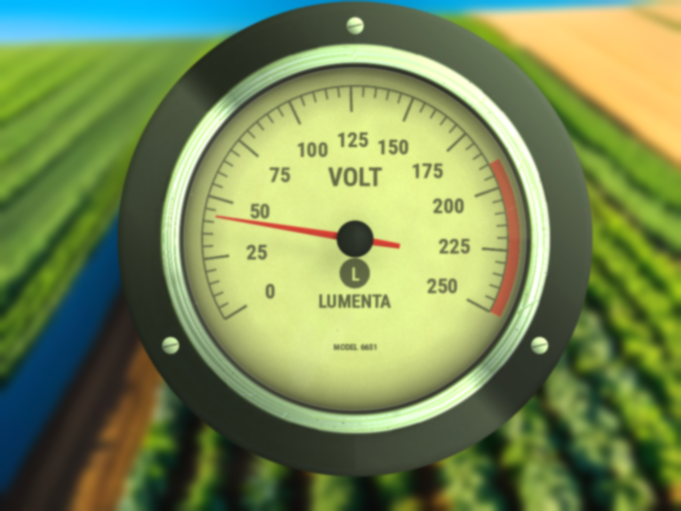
42.5 V
